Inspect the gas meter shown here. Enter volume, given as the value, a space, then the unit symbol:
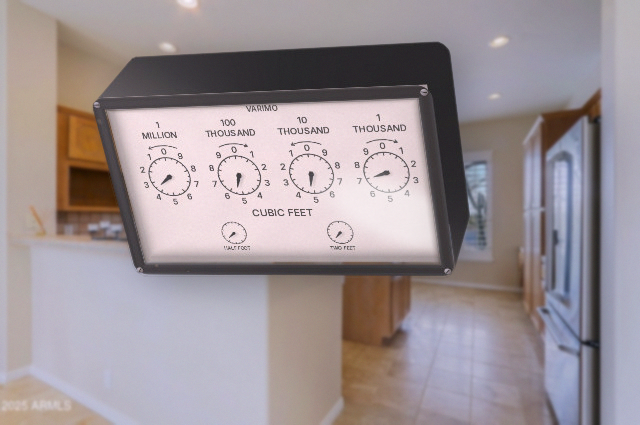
354700 ft³
